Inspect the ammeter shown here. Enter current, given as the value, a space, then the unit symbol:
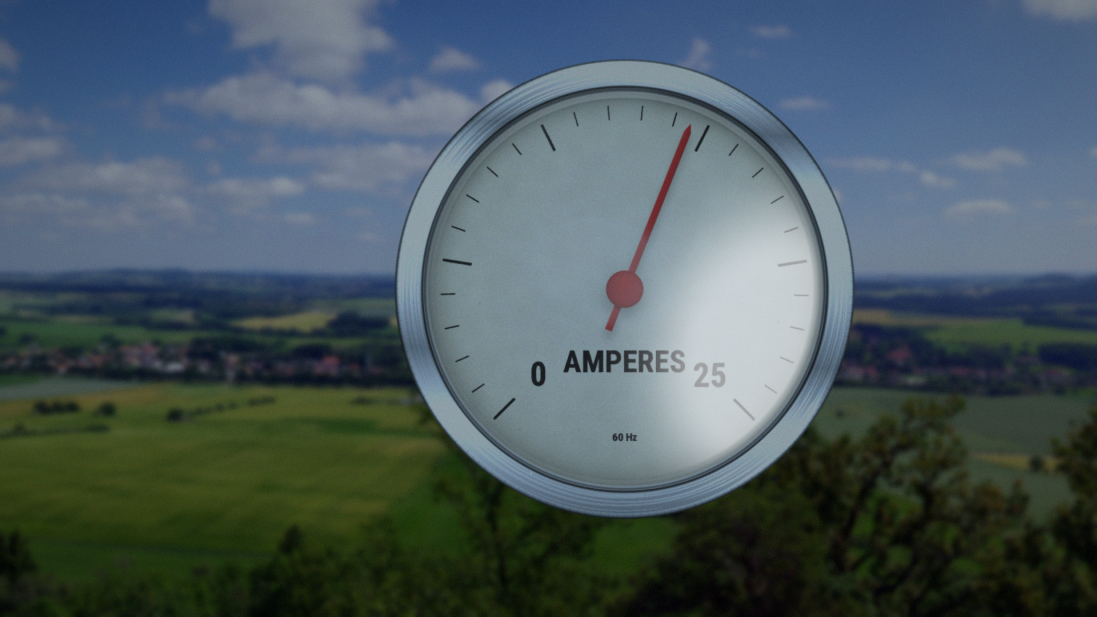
14.5 A
